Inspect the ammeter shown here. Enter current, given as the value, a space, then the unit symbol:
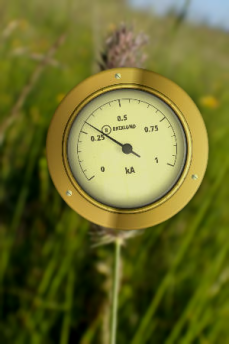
0.3 kA
